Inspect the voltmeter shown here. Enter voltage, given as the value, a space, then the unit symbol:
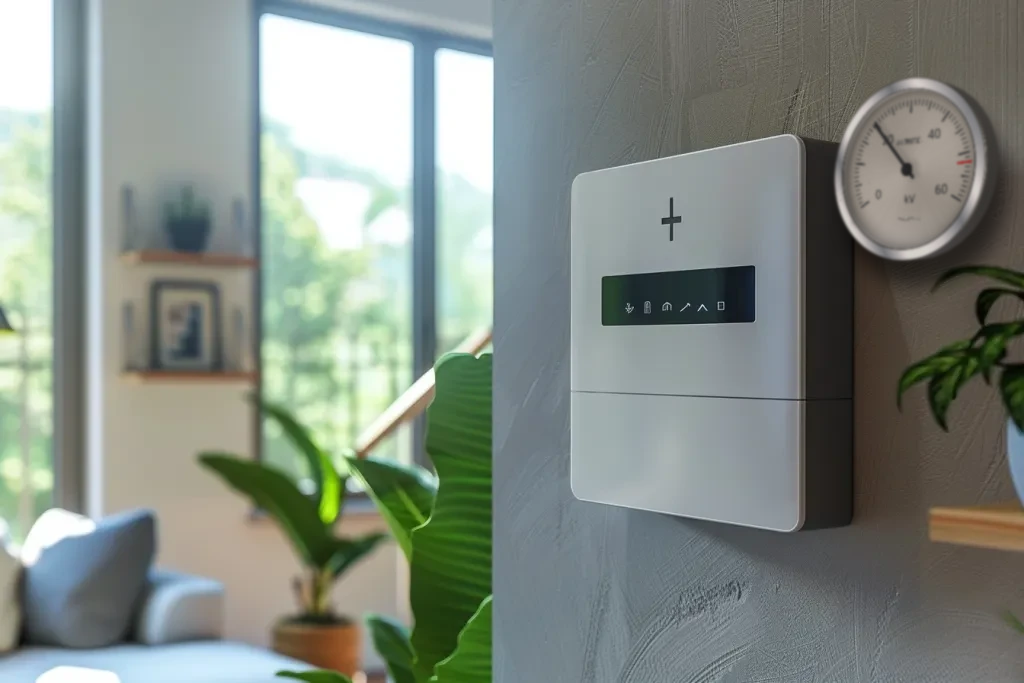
20 kV
